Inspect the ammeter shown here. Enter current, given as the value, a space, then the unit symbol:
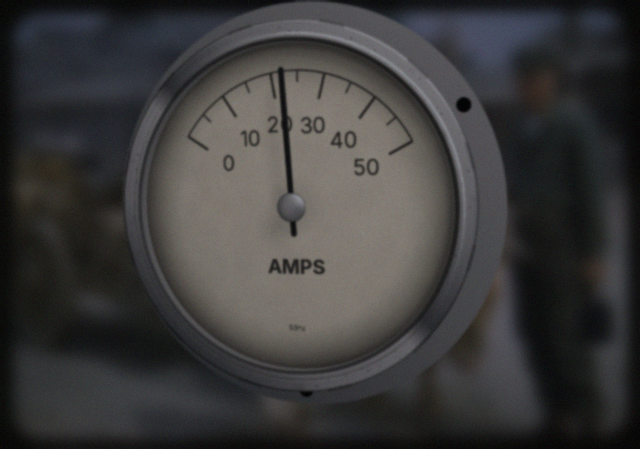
22.5 A
